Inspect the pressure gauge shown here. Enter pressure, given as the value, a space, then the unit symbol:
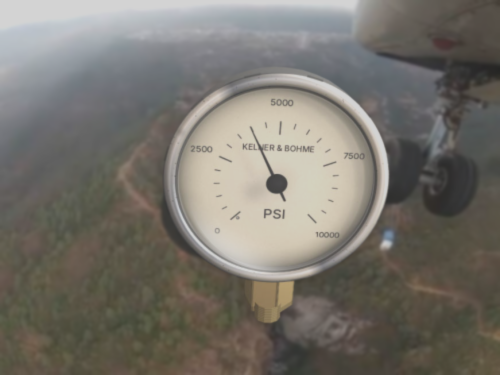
4000 psi
